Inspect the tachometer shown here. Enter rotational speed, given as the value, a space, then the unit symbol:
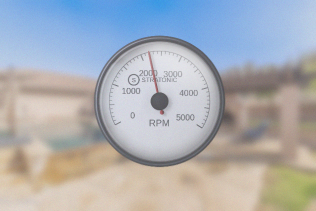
2200 rpm
